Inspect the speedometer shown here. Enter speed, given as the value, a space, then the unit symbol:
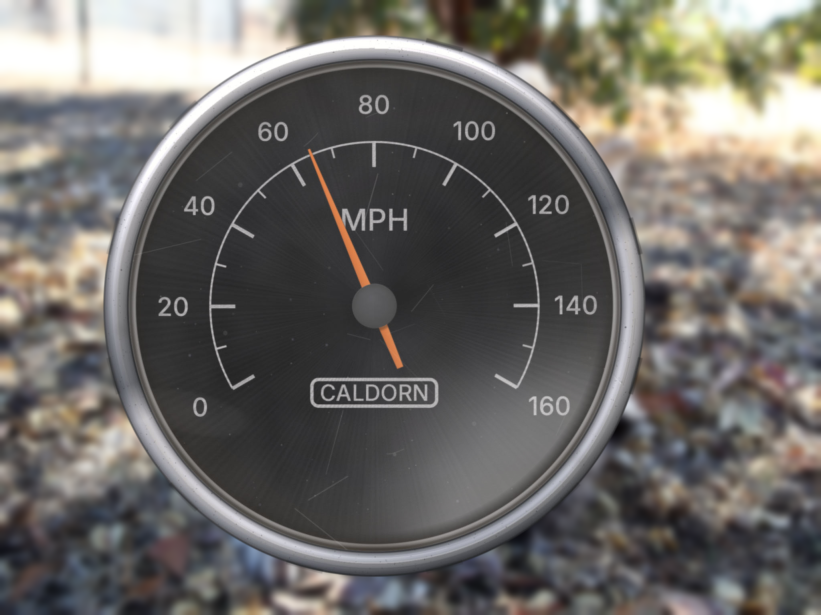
65 mph
